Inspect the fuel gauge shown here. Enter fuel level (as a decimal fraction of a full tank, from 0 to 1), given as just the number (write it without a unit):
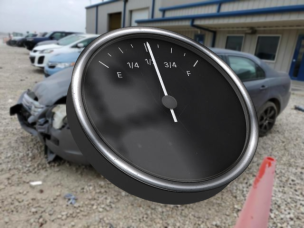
0.5
